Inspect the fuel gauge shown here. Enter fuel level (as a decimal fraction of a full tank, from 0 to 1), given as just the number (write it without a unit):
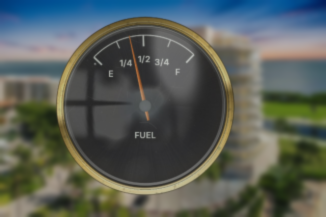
0.375
